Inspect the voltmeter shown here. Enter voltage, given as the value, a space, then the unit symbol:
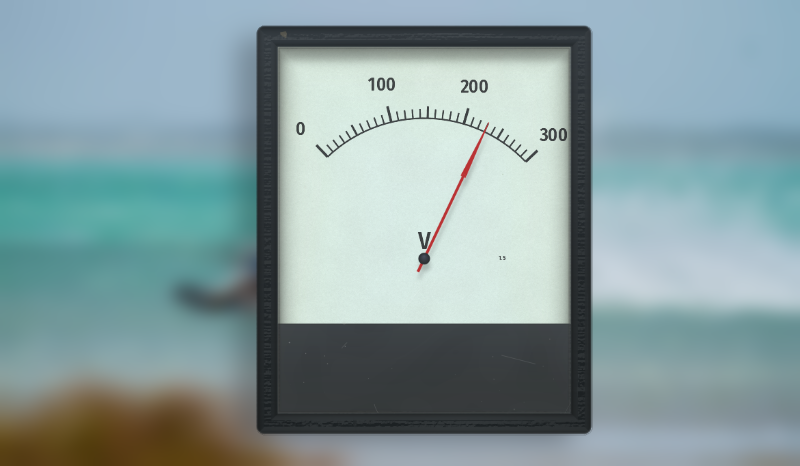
230 V
